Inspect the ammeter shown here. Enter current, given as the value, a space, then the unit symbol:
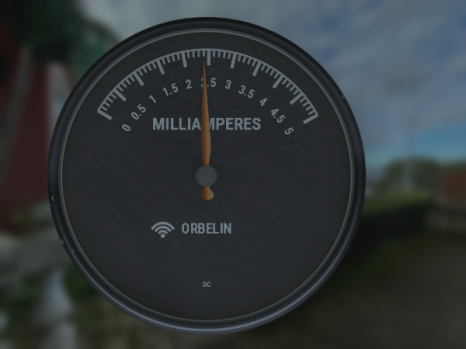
2.4 mA
